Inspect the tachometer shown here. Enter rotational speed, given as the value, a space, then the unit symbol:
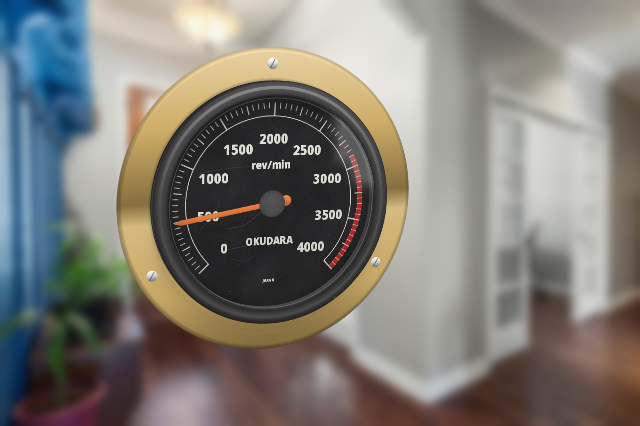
500 rpm
